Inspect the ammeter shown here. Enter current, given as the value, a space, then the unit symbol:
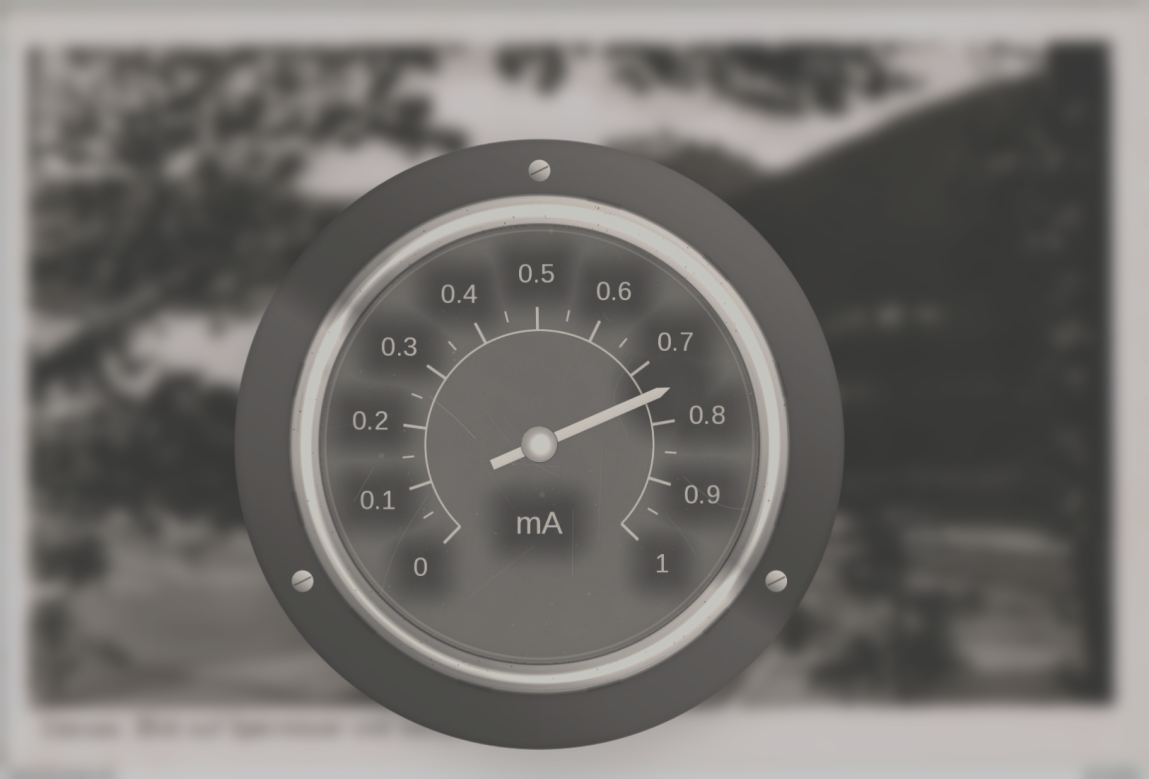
0.75 mA
